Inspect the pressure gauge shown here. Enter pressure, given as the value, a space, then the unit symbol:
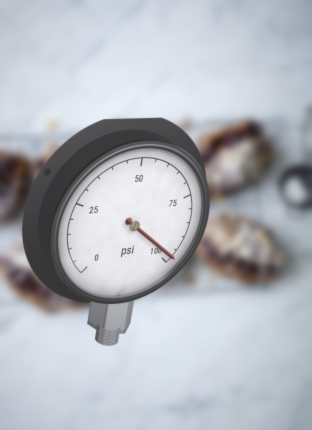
97.5 psi
